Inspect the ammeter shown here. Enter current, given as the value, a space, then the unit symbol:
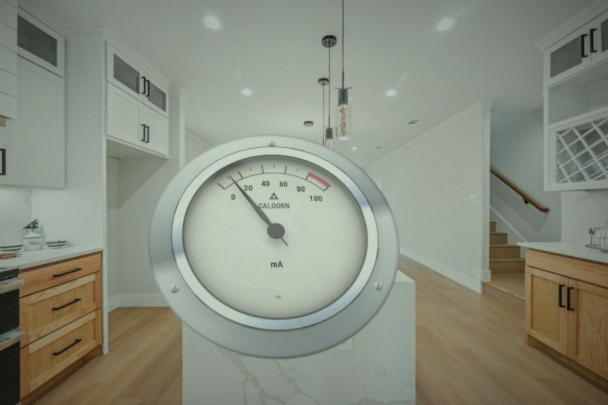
10 mA
